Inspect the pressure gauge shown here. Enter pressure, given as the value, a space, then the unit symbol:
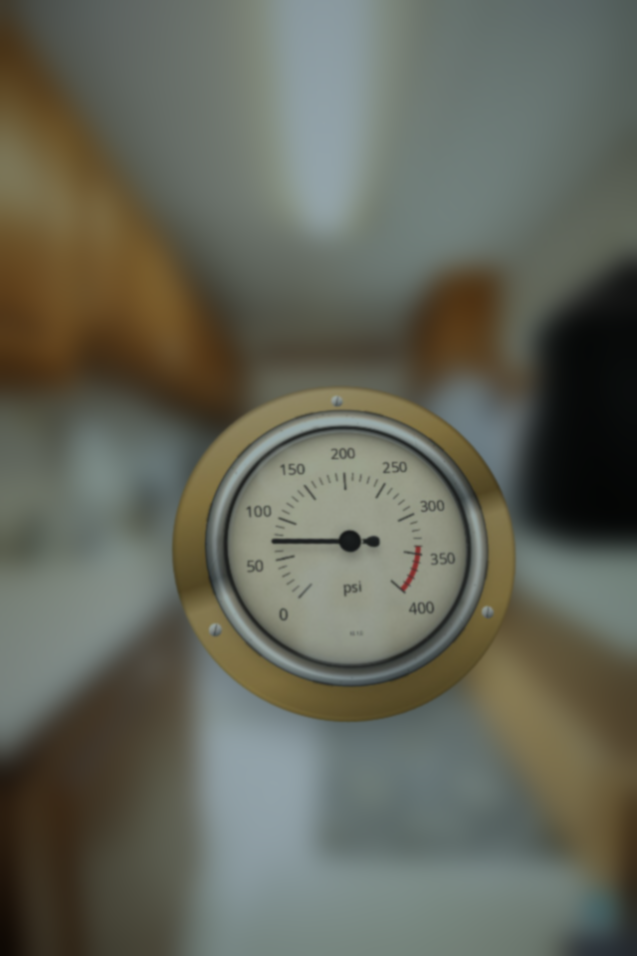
70 psi
